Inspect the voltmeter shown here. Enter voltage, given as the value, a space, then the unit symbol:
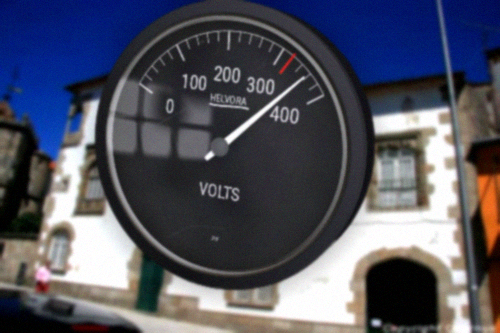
360 V
